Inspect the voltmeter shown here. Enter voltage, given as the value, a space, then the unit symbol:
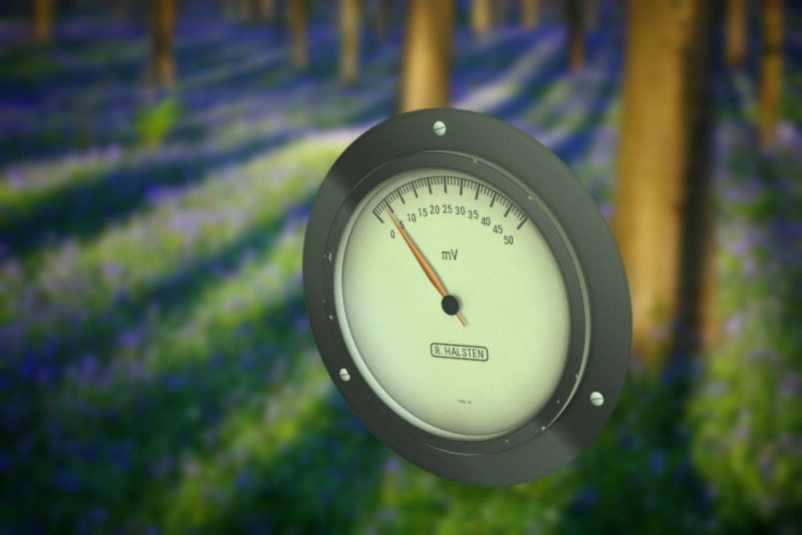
5 mV
